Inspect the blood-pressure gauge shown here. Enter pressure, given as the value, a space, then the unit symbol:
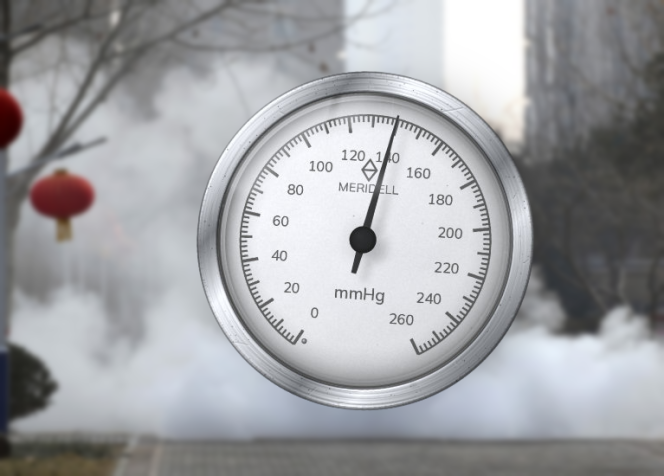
140 mmHg
